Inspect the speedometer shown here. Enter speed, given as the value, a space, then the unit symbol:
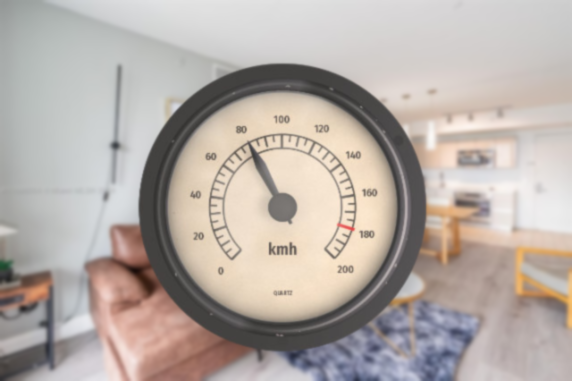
80 km/h
